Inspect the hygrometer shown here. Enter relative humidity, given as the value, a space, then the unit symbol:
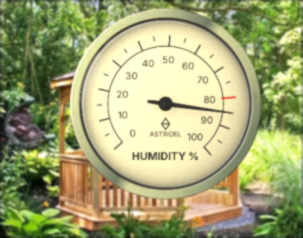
85 %
